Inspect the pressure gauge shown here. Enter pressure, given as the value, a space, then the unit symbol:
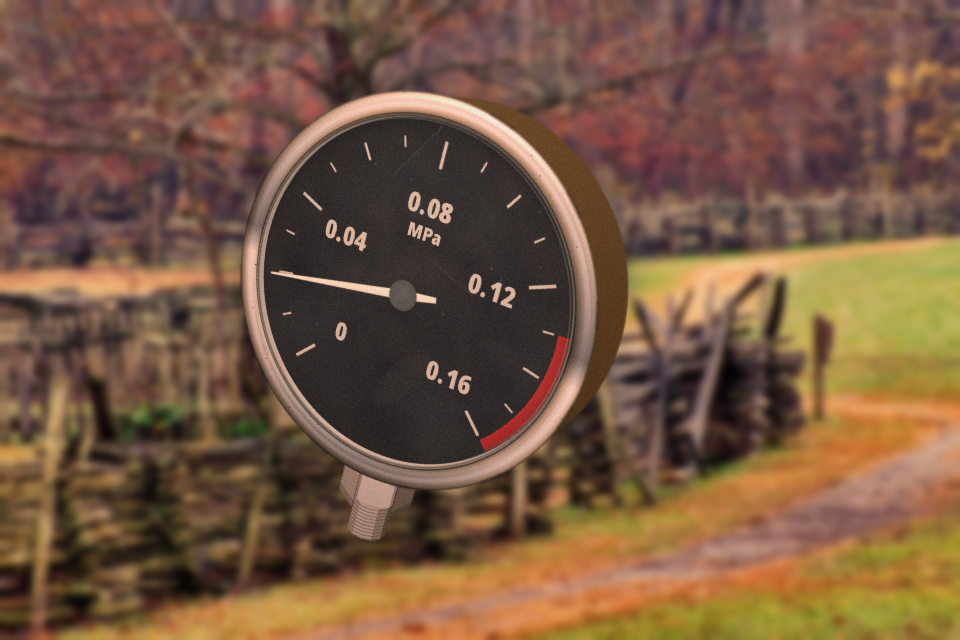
0.02 MPa
